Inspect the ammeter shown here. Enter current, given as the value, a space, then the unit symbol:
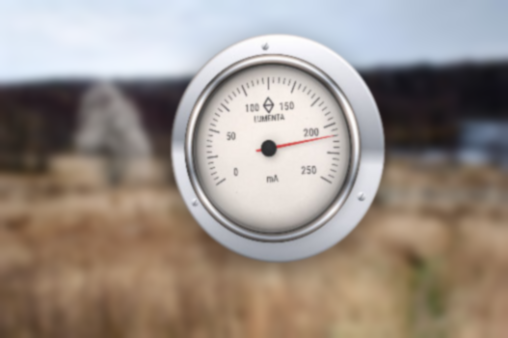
210 mA
